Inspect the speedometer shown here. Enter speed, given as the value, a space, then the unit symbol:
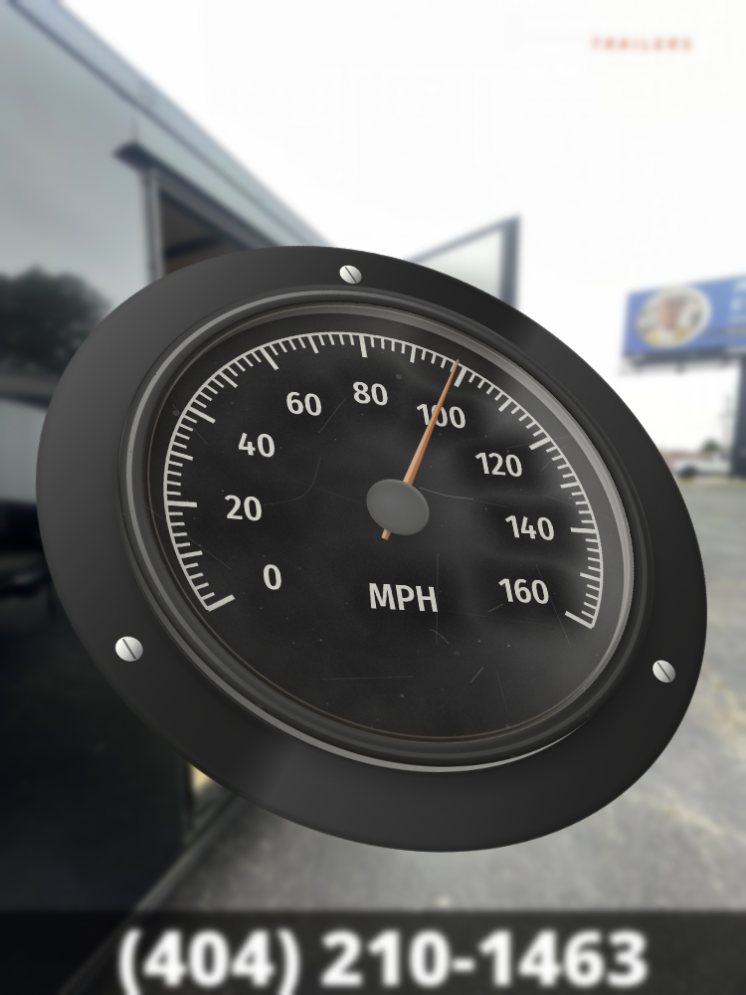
98 mph
